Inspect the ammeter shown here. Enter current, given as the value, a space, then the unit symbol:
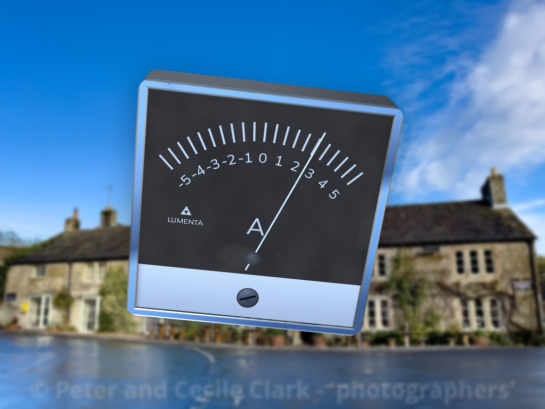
2.5 A
